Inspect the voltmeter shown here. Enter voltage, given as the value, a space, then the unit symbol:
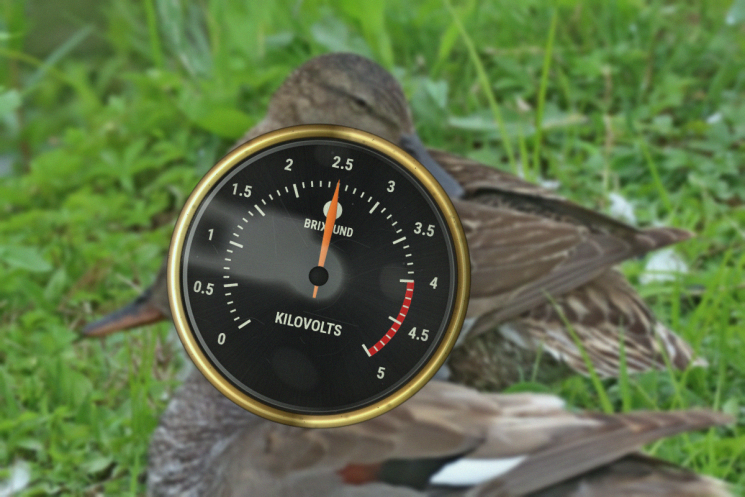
2.5 kV
